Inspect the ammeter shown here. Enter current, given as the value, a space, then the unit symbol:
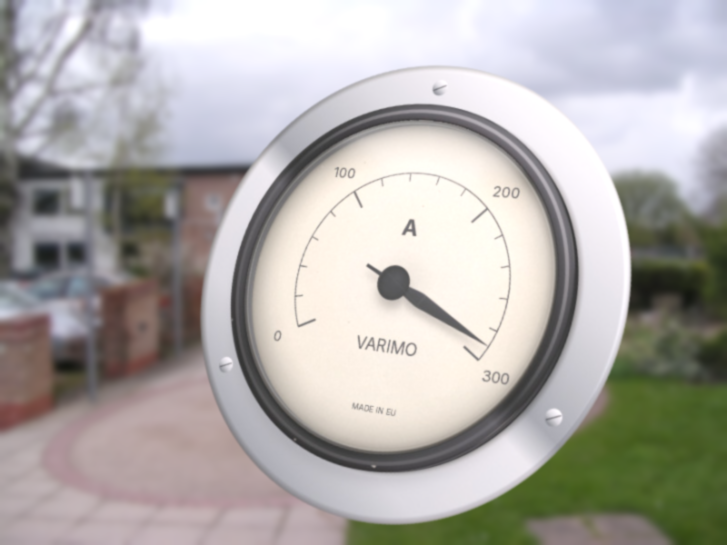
290 A
